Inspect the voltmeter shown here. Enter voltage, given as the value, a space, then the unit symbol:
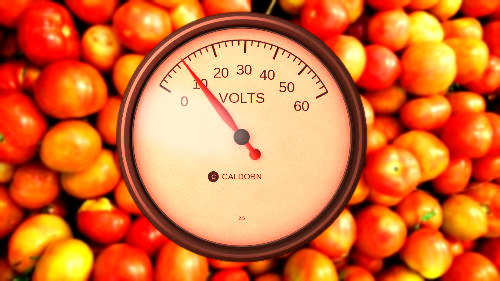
10 V
